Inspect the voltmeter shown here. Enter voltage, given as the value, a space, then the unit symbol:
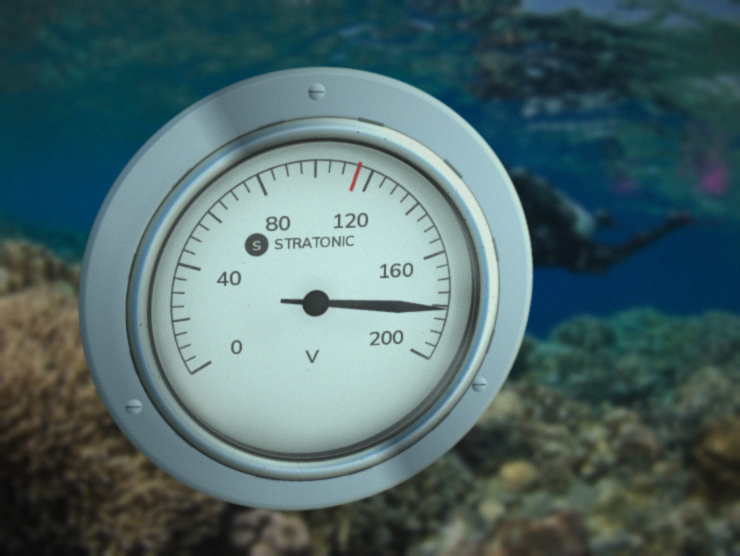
180 V
